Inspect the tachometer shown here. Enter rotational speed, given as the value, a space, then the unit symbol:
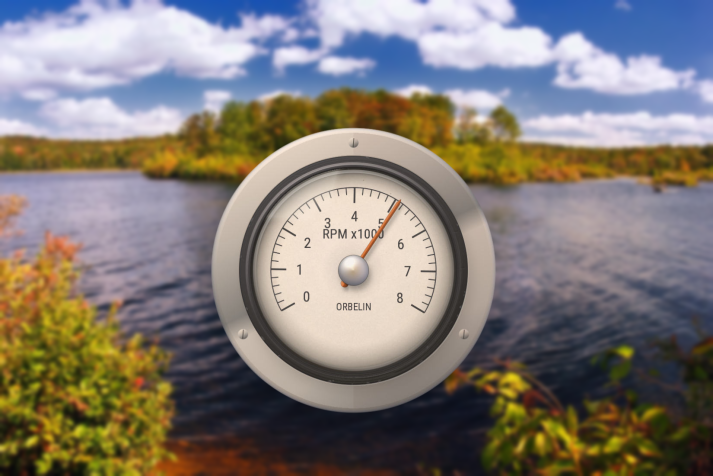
5100 rpm
